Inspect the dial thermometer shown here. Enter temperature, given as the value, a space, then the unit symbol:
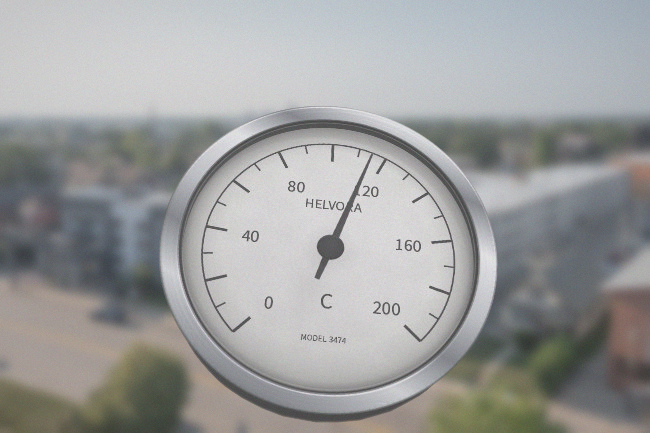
115 °C
